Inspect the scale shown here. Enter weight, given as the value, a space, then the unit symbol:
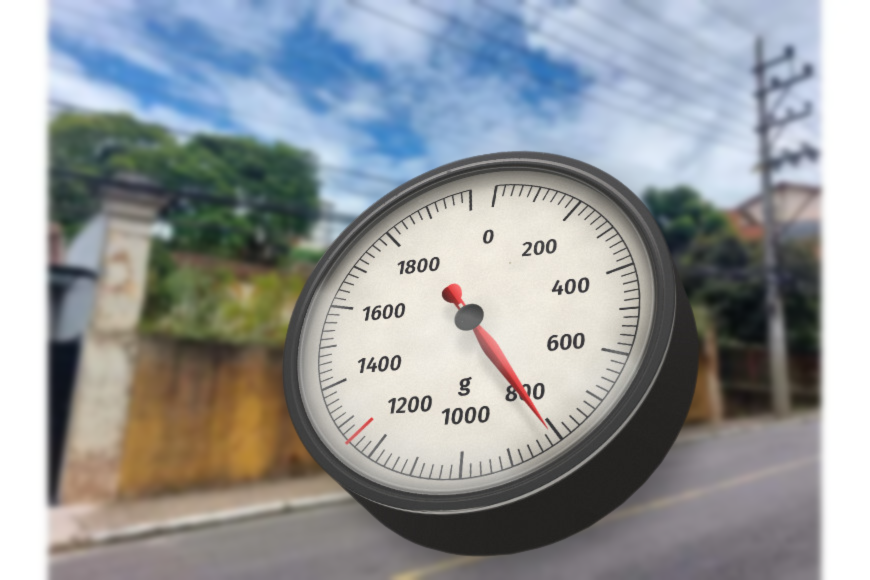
810 g
